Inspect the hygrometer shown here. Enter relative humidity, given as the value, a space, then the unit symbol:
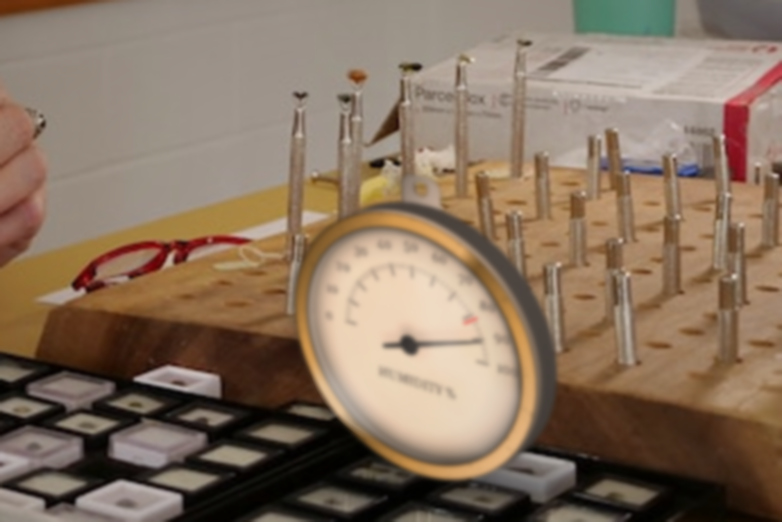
90 %
